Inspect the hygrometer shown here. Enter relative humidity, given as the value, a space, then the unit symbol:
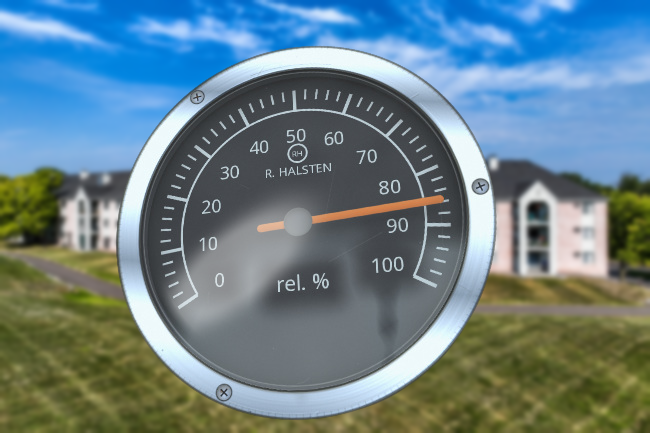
86 %
